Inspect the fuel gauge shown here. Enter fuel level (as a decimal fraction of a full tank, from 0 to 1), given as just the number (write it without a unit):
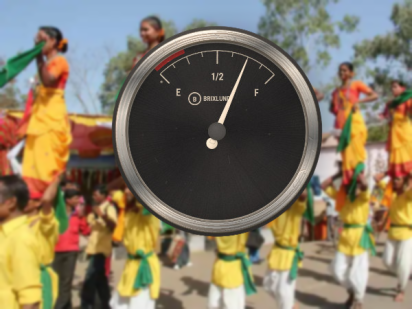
0.75
